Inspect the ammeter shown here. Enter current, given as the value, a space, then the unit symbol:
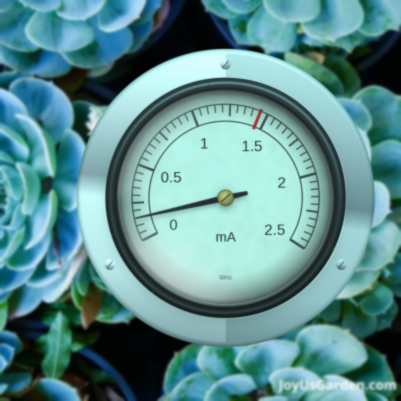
0.15 mA
